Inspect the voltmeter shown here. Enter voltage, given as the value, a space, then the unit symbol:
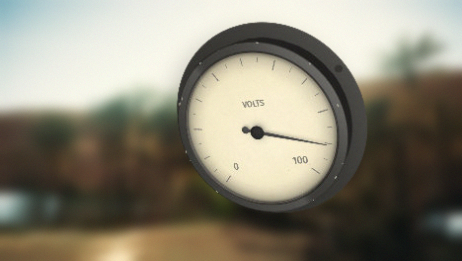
90 V
